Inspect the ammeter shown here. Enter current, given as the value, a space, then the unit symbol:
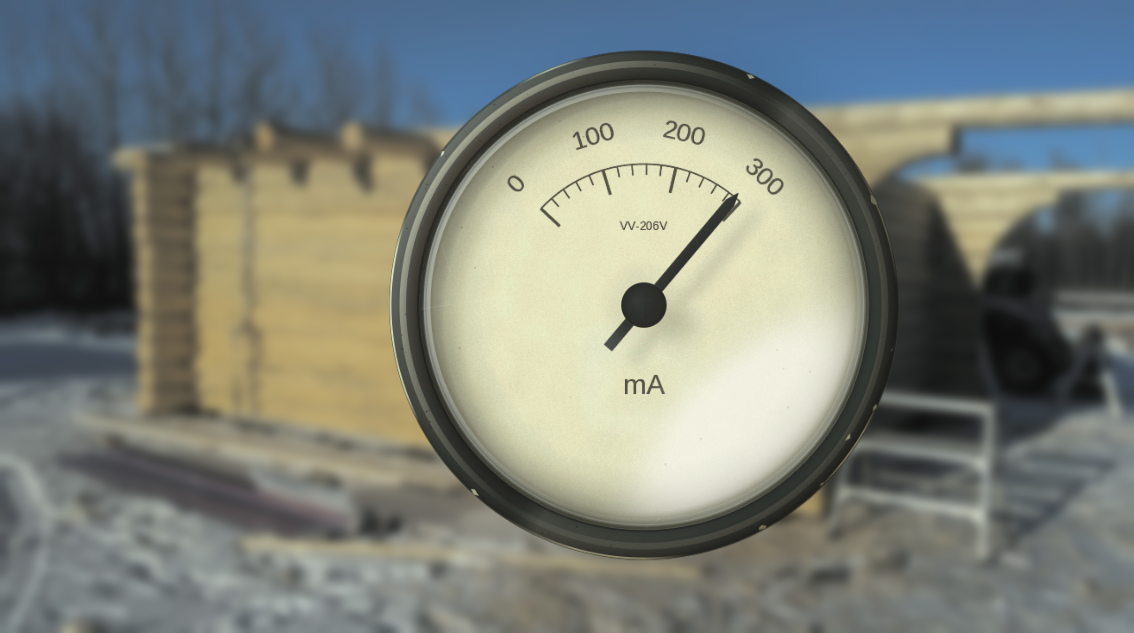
290 mA
